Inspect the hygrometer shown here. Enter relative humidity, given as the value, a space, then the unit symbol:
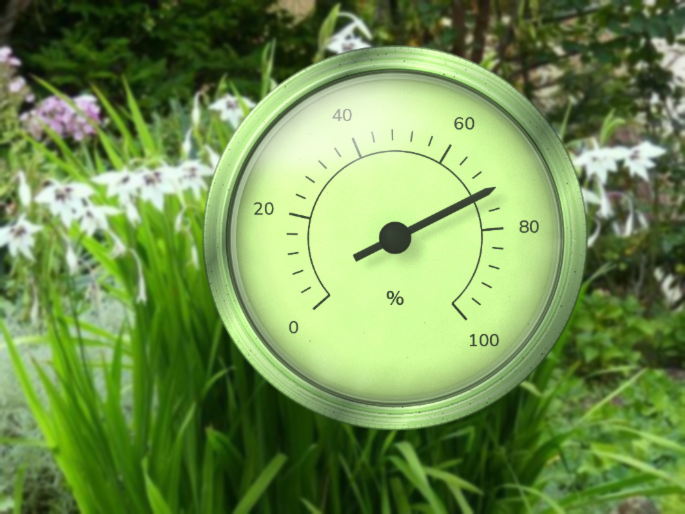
72 %
